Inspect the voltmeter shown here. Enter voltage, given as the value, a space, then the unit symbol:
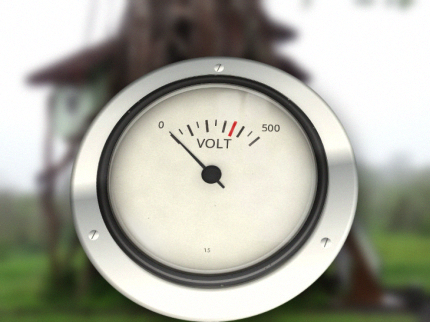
0 V
